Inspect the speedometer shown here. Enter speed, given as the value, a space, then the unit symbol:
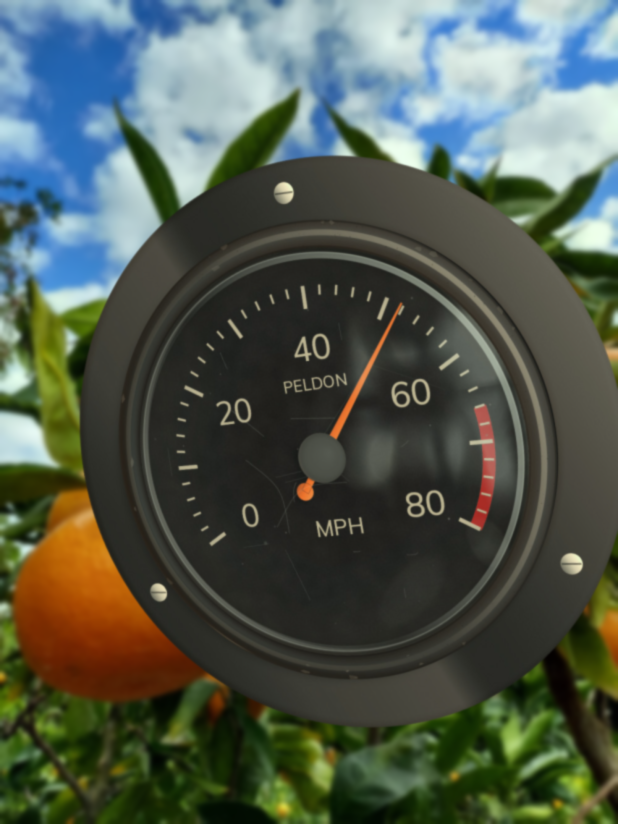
52 mph
